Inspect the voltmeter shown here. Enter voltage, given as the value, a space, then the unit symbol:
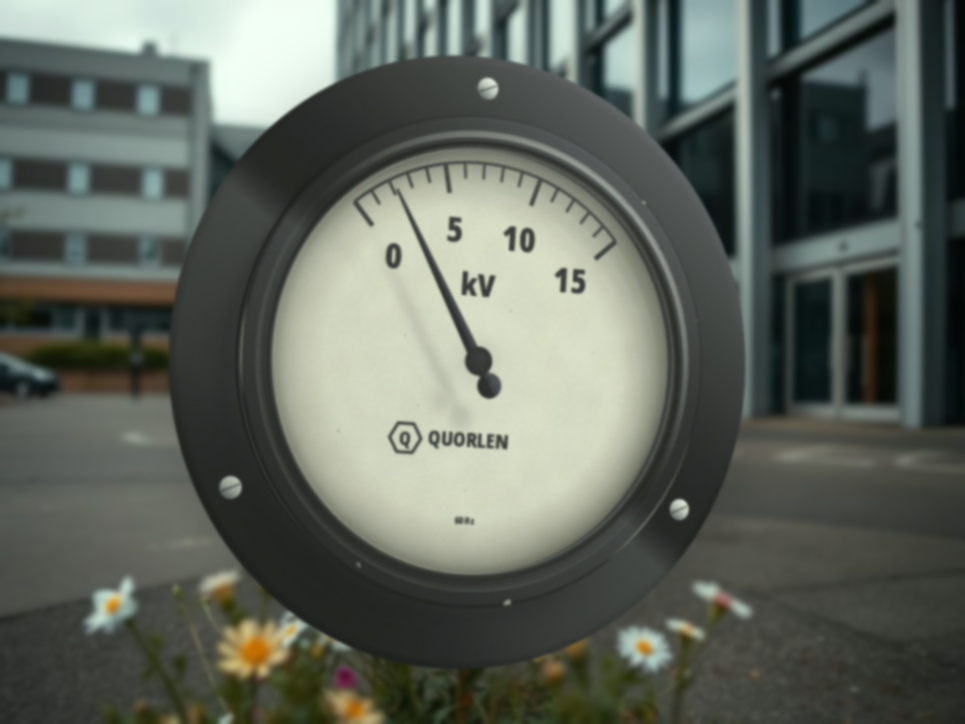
2 kV
